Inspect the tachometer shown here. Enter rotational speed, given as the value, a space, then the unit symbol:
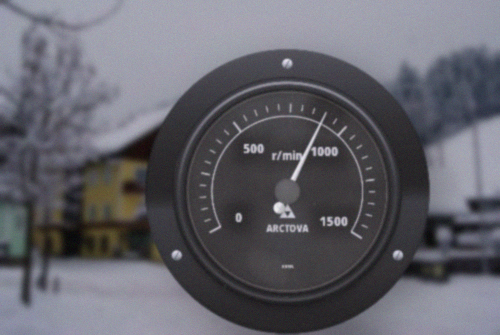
900 rpm
